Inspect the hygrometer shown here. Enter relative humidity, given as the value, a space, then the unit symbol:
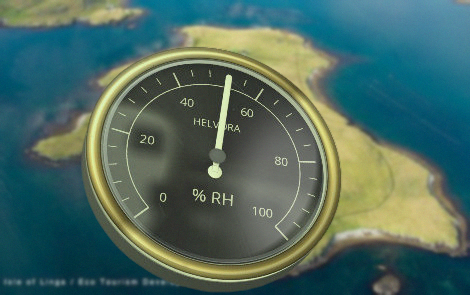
52 %
